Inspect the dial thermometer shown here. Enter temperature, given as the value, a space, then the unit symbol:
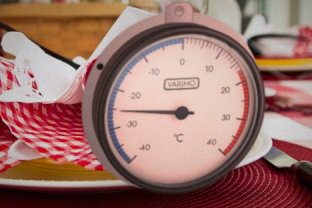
-25 °C
